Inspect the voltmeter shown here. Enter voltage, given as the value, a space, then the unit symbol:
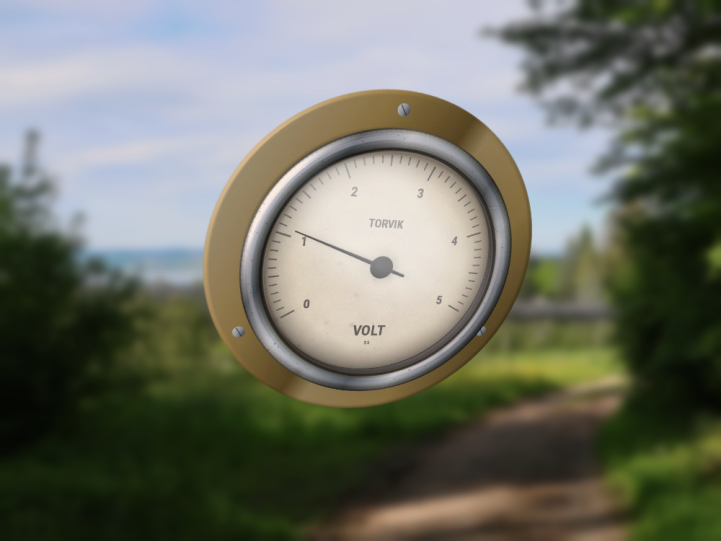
1.1 V
